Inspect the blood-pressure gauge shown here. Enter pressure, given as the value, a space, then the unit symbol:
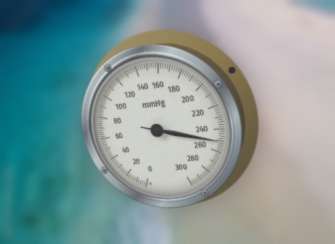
250 mmHg
